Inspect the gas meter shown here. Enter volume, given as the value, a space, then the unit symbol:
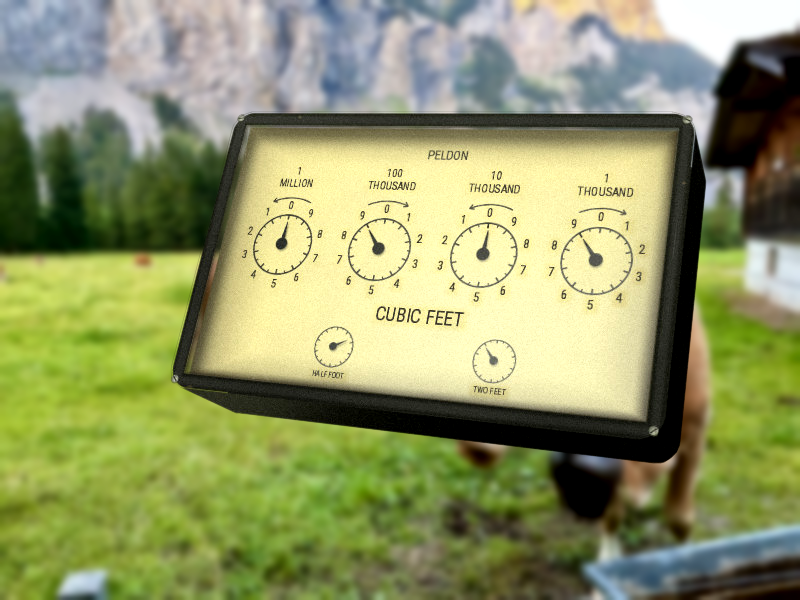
989900 ft³
